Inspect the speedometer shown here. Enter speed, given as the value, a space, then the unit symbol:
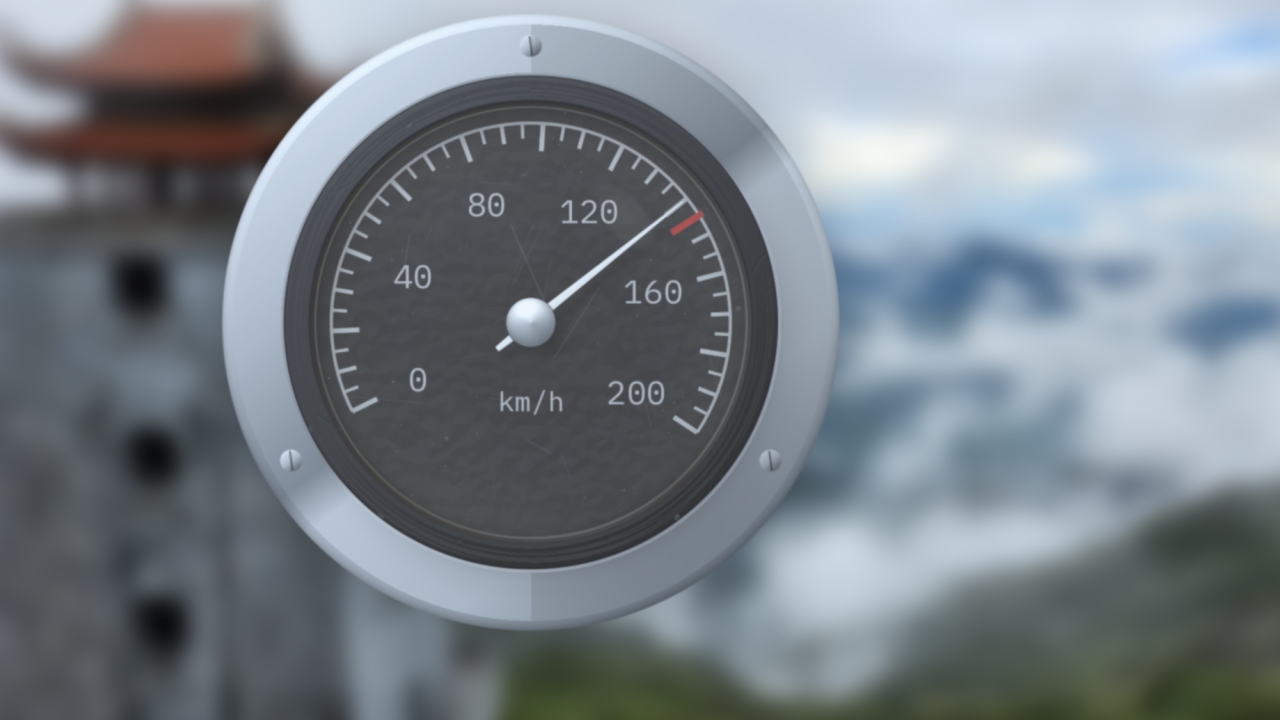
140 km/h
